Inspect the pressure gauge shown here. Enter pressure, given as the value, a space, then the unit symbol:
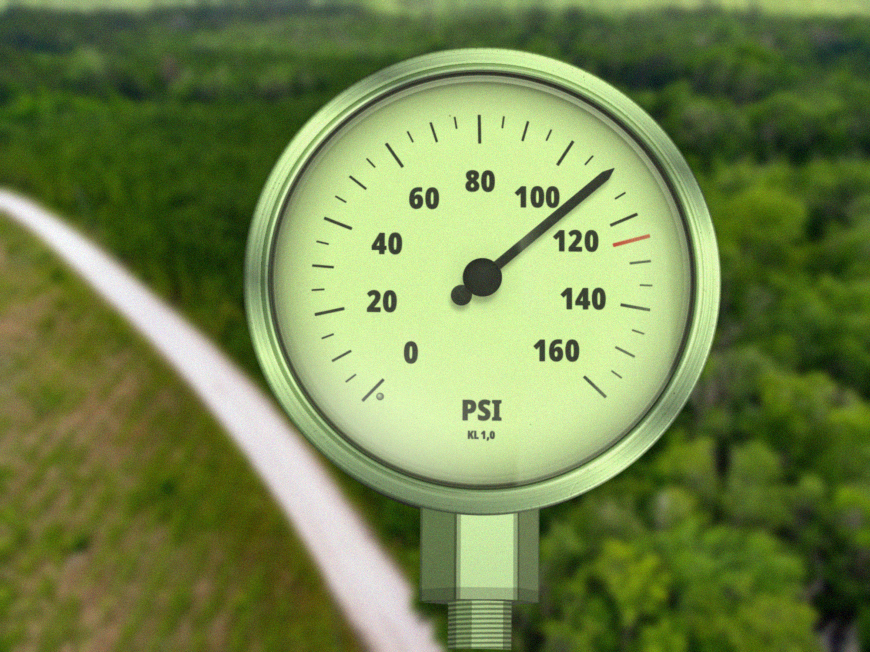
110 psi
